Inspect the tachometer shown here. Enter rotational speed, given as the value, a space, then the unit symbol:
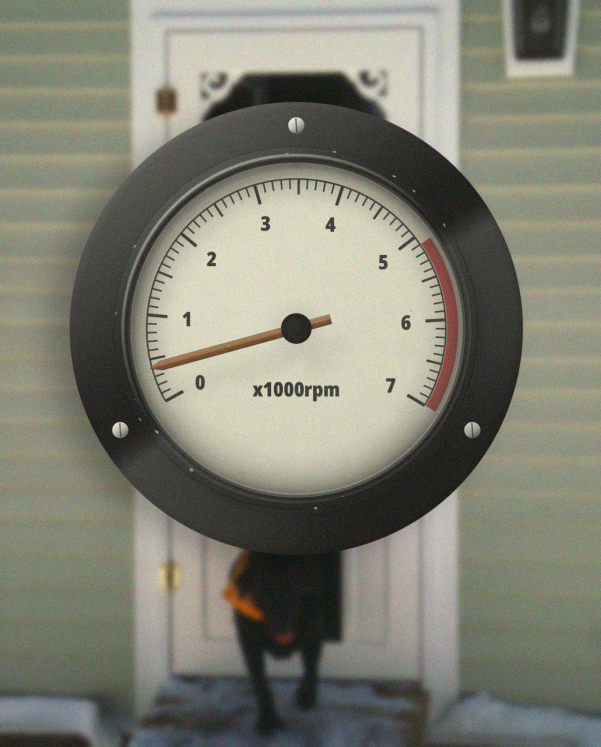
400 rpm
